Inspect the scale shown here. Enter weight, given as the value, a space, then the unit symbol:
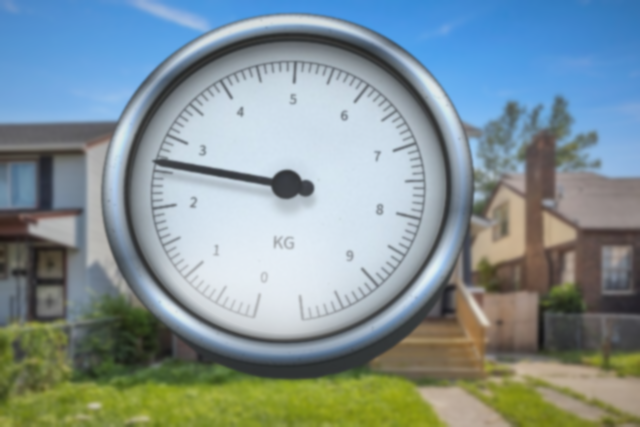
2.6 kg
